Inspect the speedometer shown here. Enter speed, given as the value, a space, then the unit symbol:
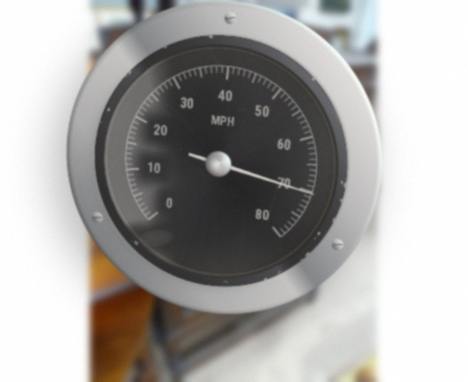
70 mph
